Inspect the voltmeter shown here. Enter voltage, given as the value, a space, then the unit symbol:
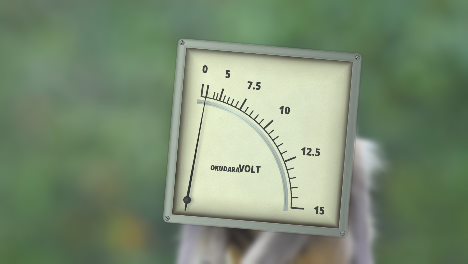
2.5 V
